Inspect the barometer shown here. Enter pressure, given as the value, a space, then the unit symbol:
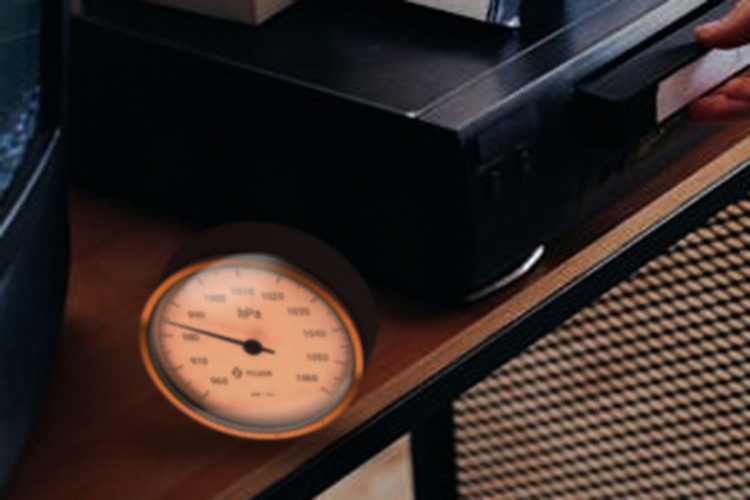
985 hPa
